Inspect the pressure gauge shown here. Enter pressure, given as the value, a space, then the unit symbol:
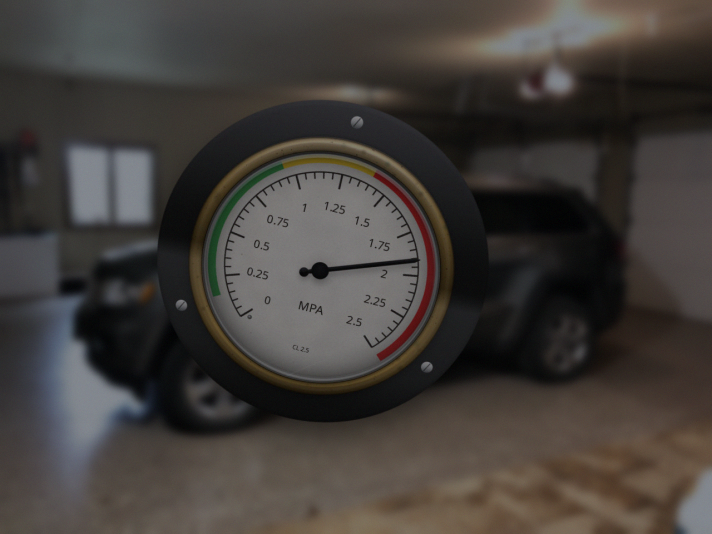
1.9 MPa
